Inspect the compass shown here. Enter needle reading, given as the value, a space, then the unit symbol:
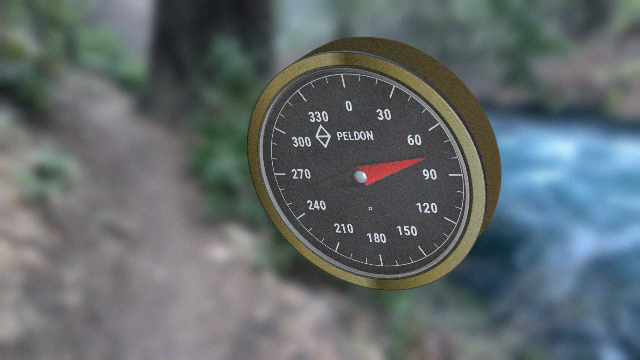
75 °
